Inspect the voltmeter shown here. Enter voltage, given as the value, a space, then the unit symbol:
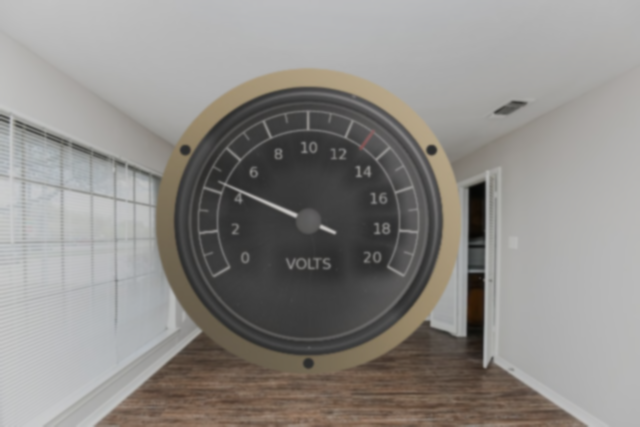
4.5 V
